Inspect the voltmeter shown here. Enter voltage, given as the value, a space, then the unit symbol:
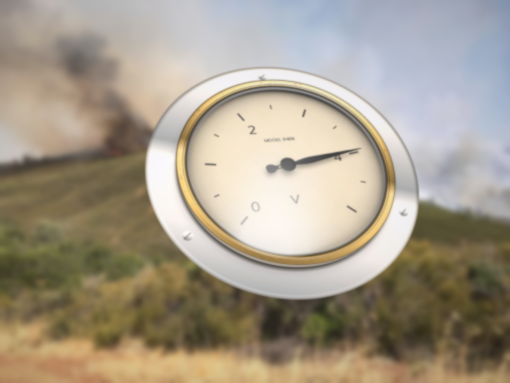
4 V
